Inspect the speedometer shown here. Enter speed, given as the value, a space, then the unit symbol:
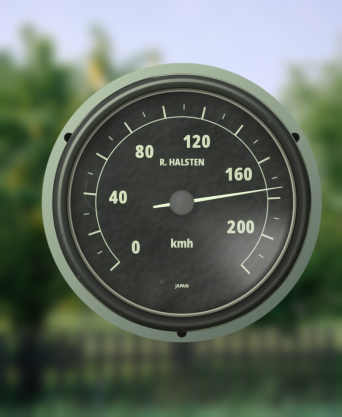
175 km/h
